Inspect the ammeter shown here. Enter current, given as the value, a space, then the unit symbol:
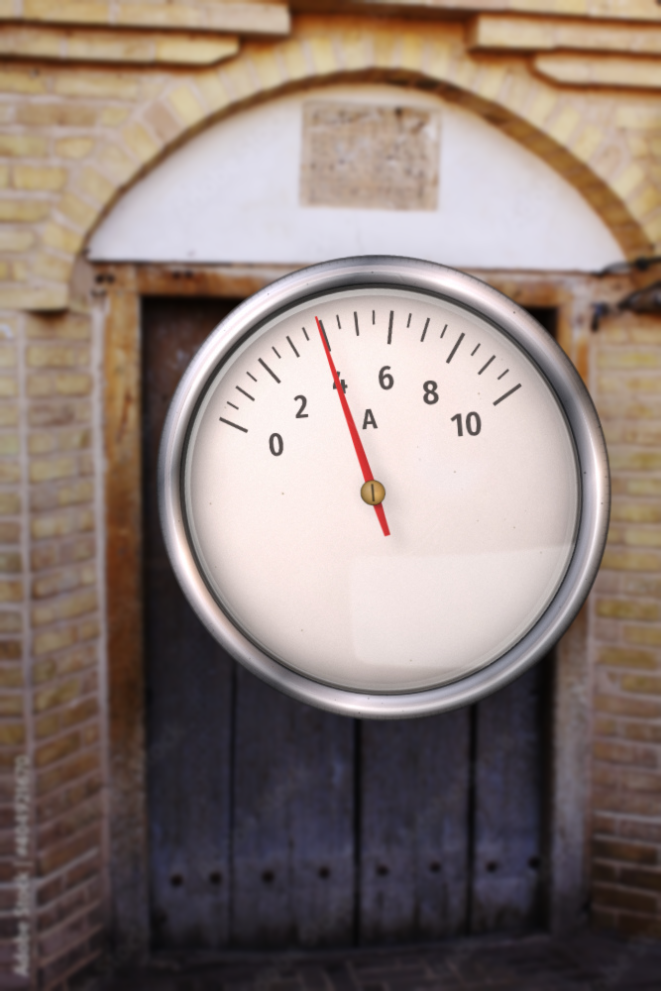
4 A
